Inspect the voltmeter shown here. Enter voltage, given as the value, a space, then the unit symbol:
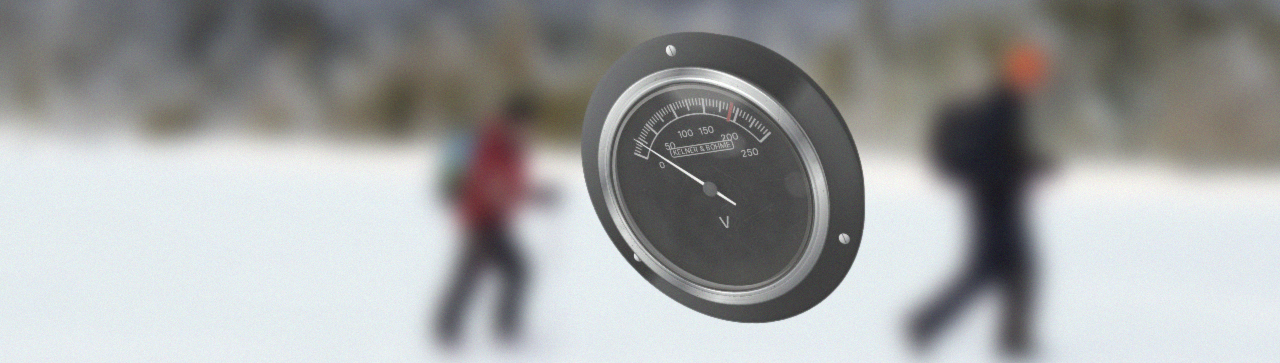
25 V
